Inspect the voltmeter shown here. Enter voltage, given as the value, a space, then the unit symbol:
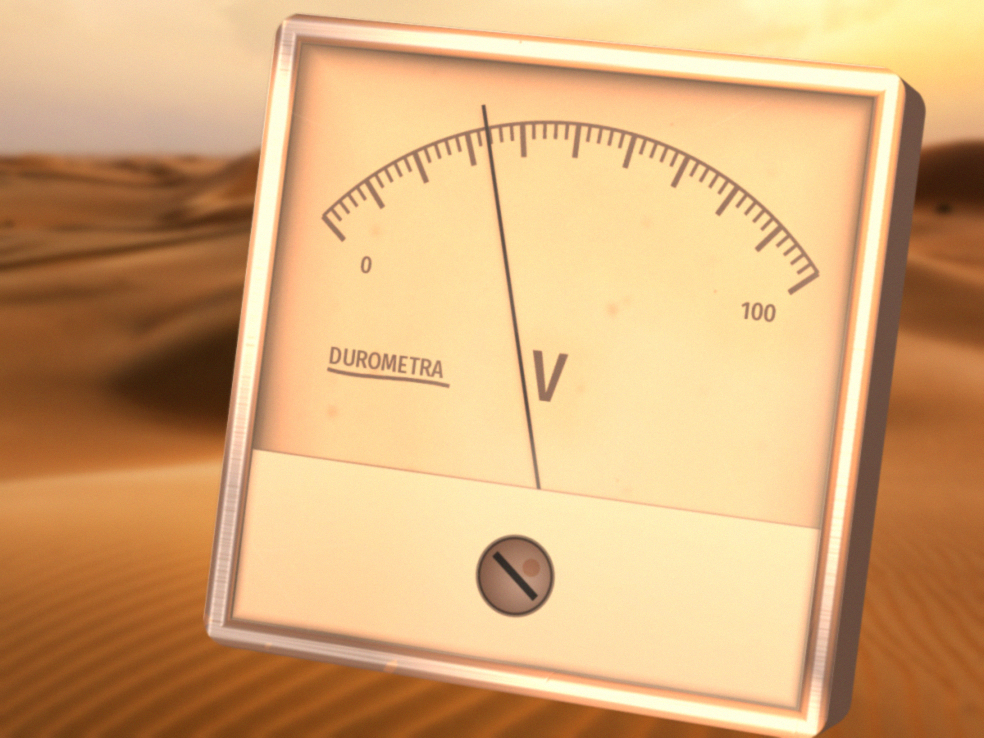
34 V
